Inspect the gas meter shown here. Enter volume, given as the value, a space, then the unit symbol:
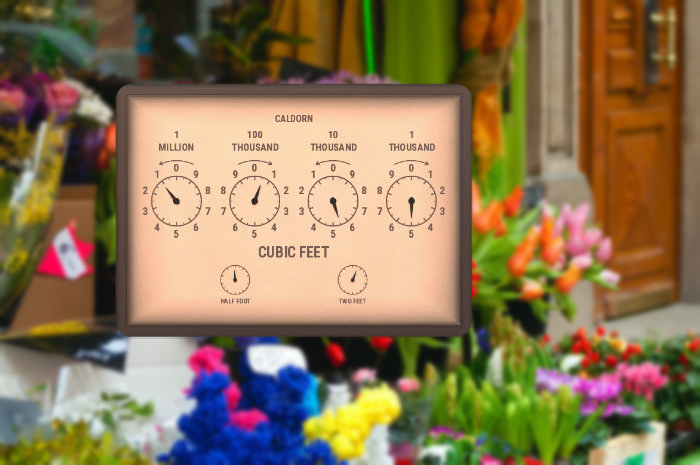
105500 ft³
